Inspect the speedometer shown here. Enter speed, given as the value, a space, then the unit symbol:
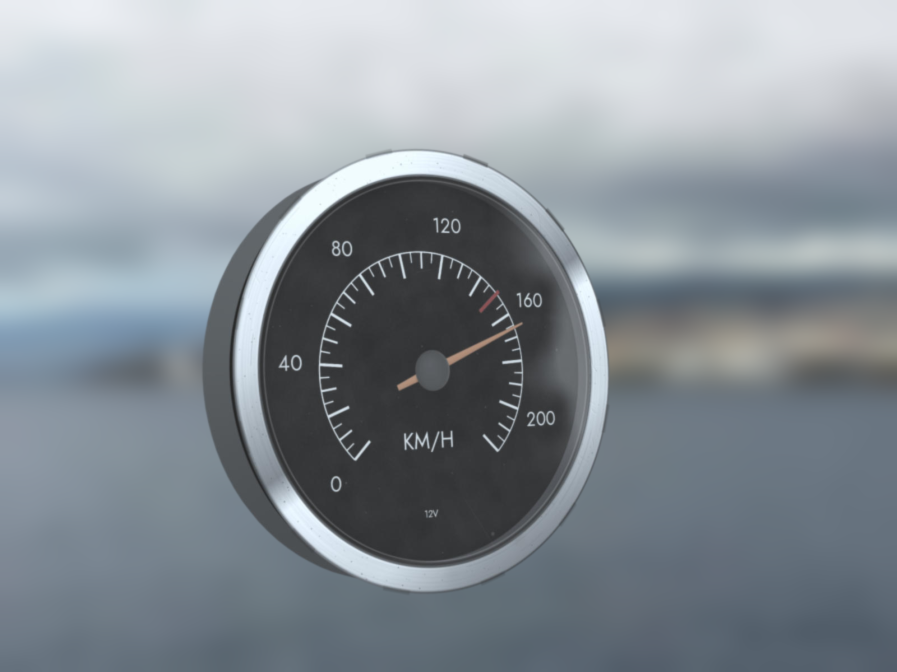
165 km/h
